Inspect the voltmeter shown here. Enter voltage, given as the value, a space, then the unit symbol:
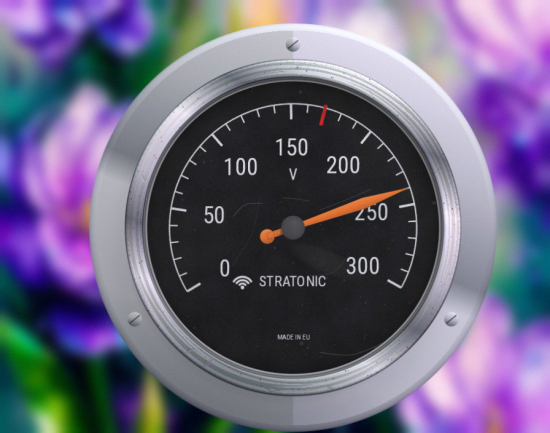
240 V
